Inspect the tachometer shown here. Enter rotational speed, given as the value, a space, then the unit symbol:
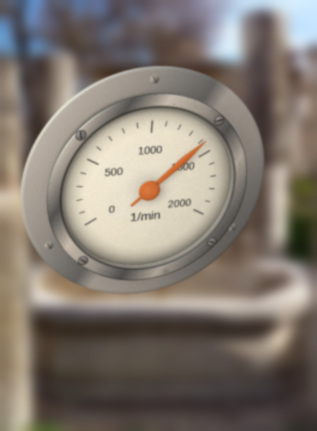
1400 rpm
